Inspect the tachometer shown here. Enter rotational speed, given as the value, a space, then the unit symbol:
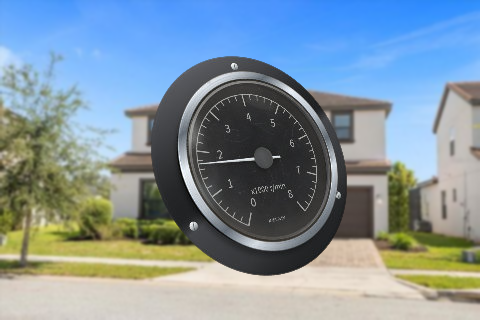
1700 rpm
